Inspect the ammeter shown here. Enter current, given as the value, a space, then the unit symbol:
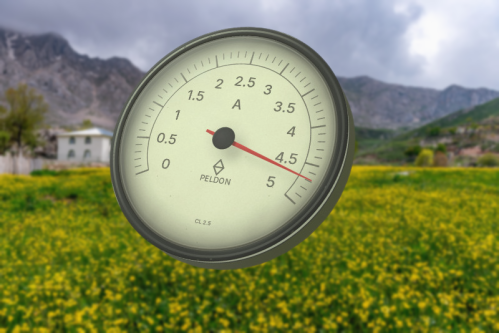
4.7 A
